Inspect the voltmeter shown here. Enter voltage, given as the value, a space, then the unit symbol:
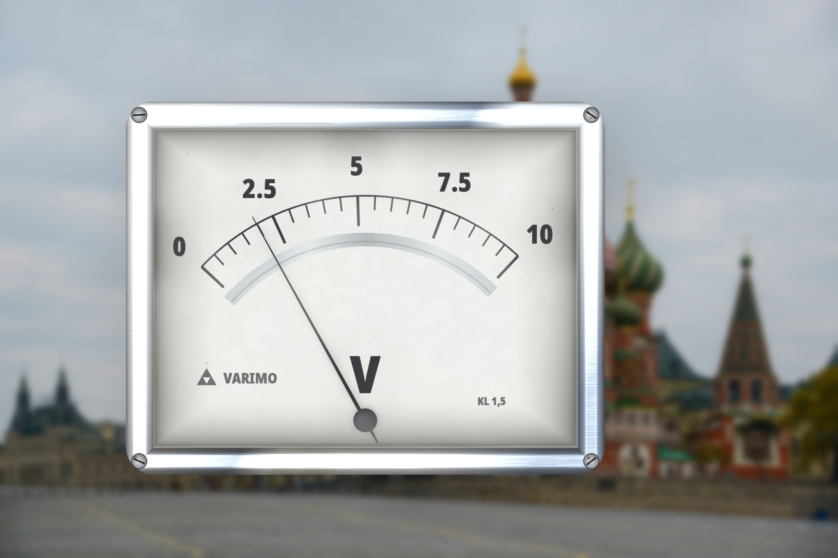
2 V
